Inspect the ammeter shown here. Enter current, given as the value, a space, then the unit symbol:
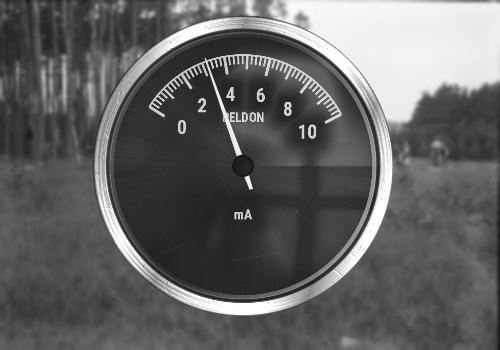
3.2 mA
